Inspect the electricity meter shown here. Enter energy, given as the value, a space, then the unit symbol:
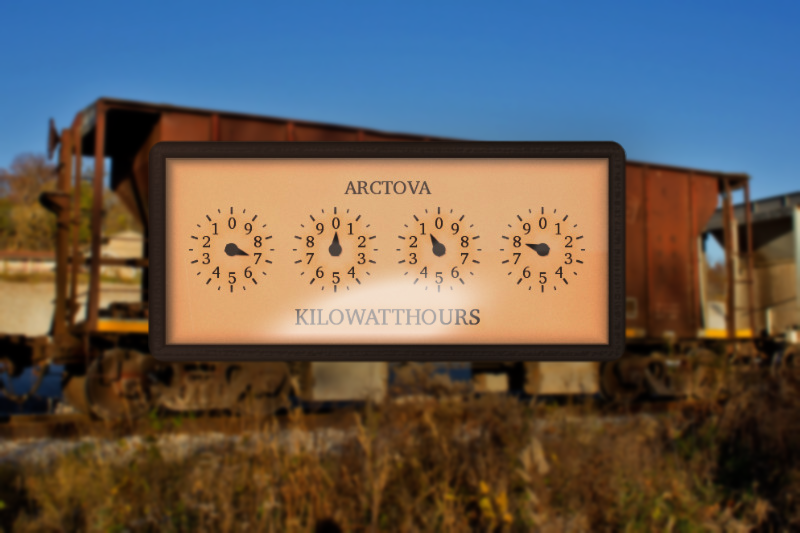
7008 kWh
